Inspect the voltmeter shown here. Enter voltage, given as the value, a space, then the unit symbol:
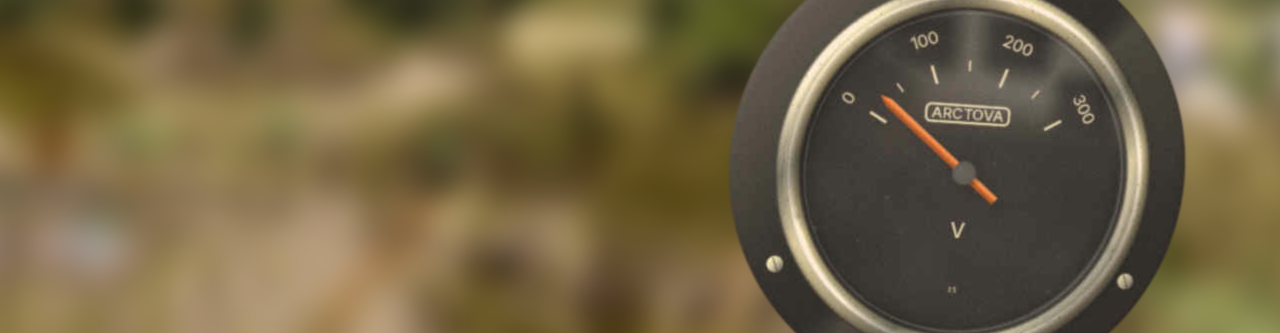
25 V
